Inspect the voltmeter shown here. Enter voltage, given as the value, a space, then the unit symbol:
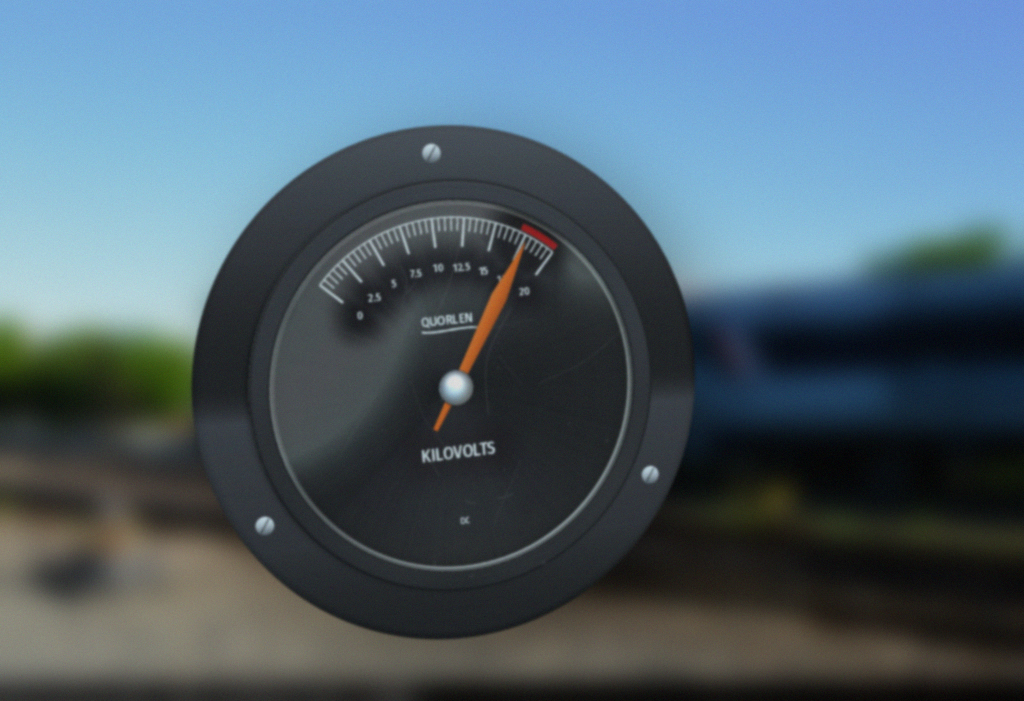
17.5 kV
